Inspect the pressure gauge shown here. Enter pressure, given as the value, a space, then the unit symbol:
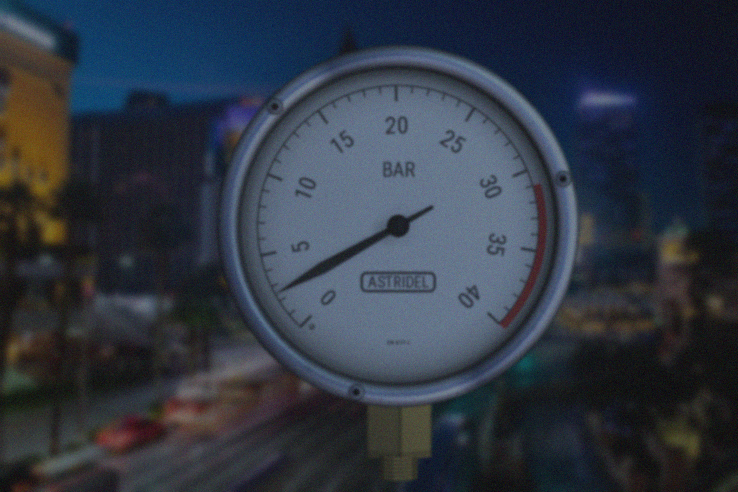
2.5 bar
